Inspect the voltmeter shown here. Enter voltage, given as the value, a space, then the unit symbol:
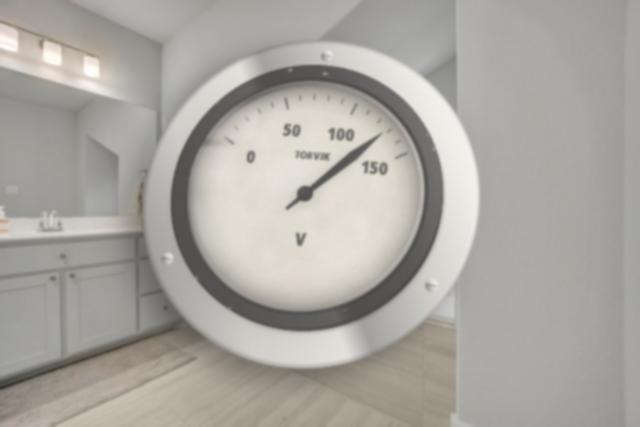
130 V
